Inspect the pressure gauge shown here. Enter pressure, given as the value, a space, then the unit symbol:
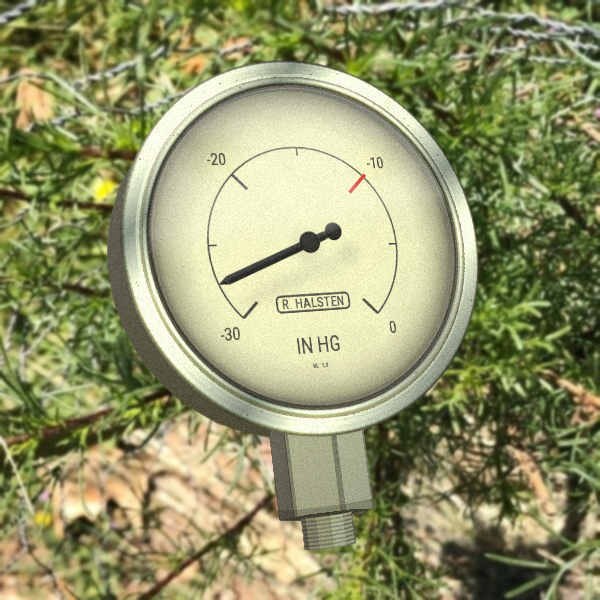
-27.5 inHg
